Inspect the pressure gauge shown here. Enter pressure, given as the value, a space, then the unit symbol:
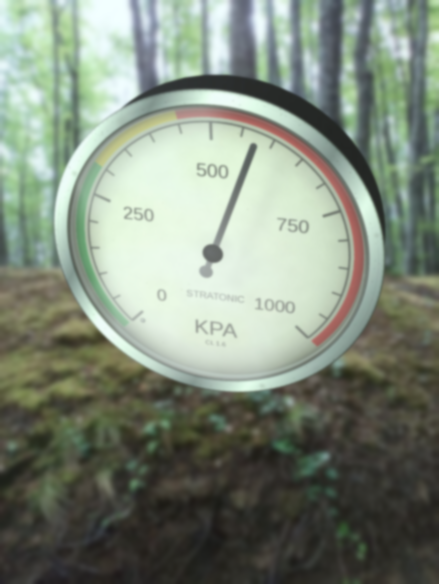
575 kPa
